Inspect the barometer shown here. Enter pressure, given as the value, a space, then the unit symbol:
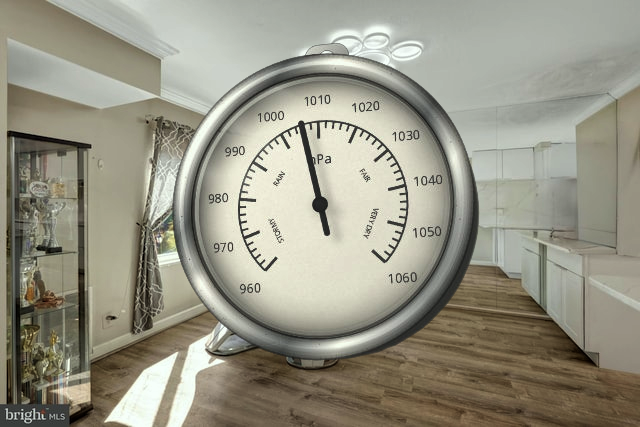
1006 hPa
